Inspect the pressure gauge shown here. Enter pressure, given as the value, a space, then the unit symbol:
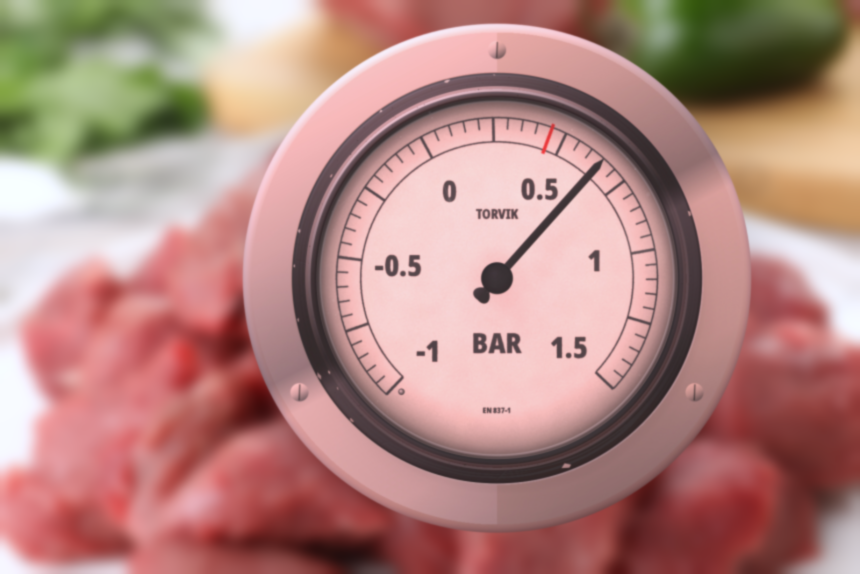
0.65 bar
